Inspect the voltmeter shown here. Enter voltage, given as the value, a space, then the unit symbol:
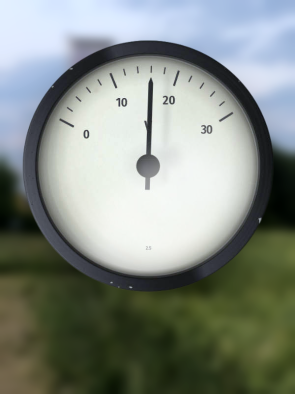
16 V
